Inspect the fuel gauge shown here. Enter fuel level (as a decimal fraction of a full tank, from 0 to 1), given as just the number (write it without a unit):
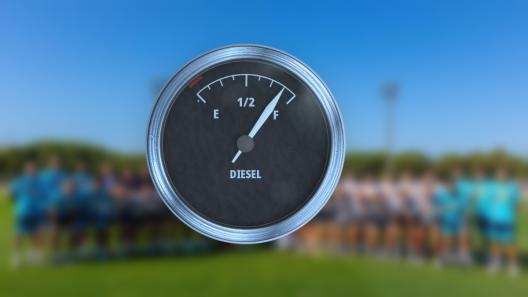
0.875
